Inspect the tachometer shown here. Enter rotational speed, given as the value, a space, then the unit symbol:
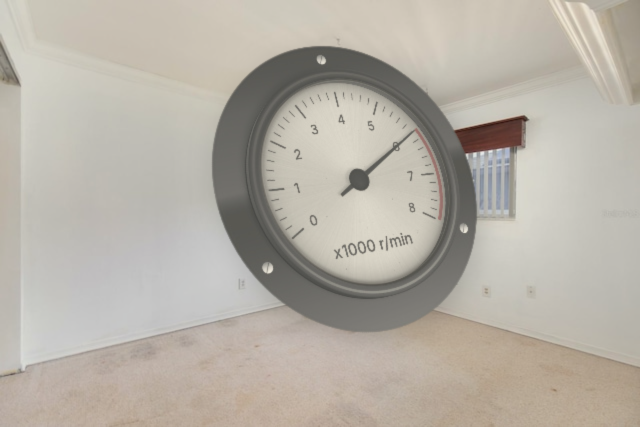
6000 rpm
